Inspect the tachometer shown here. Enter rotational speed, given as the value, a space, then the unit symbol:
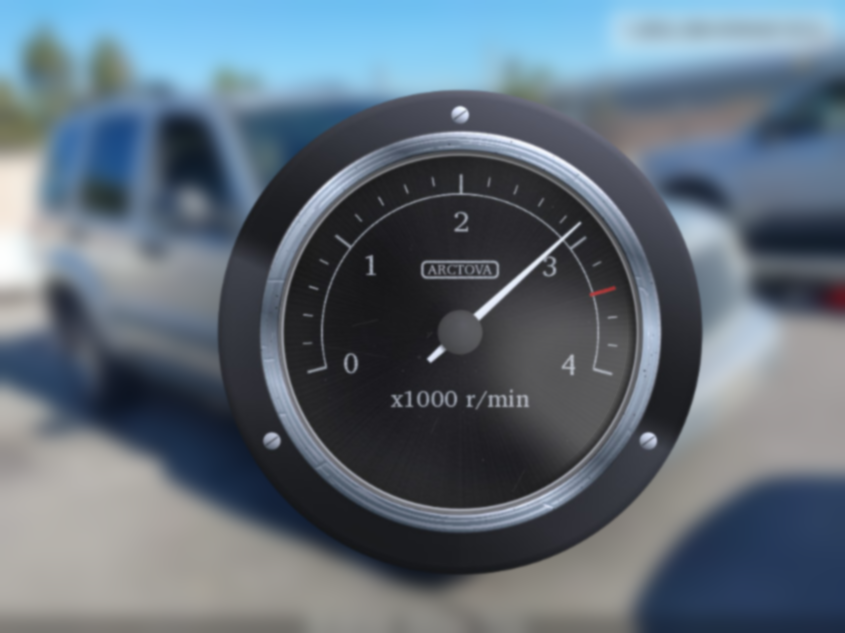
2900 rpm
